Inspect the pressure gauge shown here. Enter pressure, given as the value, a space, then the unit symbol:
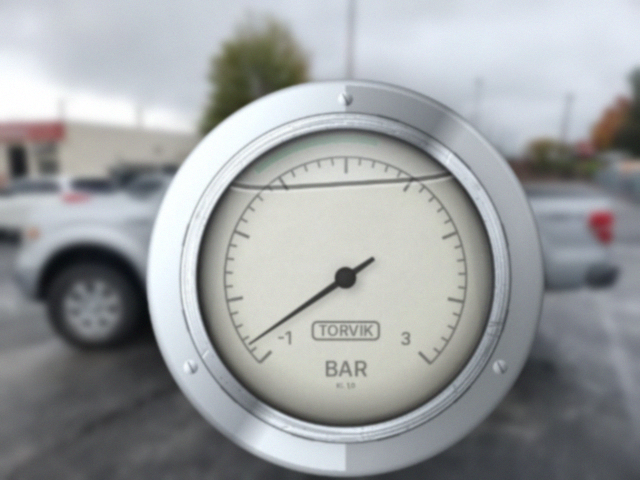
-0.85 bar
